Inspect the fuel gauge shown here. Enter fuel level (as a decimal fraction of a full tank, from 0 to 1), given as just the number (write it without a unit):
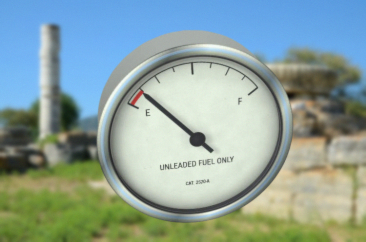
0.125
